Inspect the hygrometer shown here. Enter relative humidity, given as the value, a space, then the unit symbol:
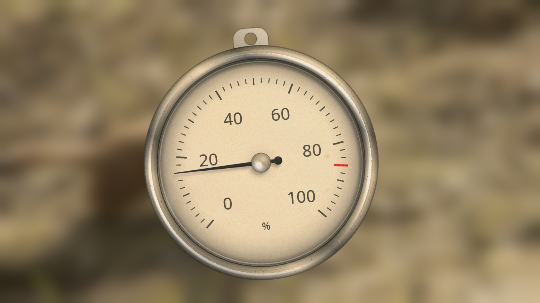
16 %
